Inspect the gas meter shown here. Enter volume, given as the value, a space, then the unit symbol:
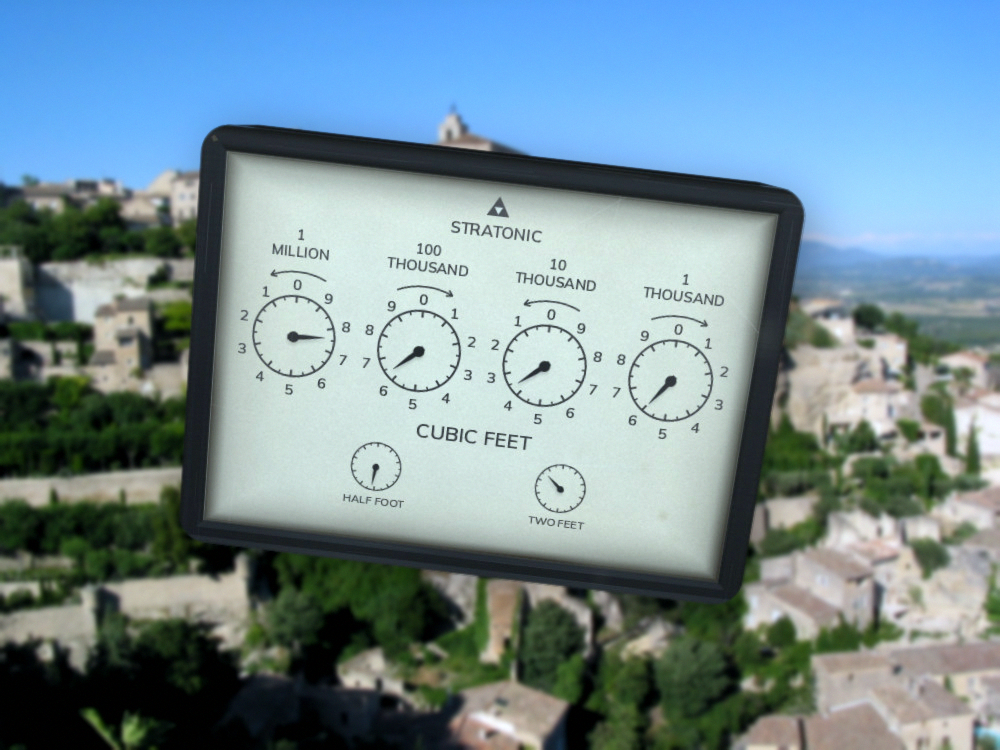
763600 ft³
